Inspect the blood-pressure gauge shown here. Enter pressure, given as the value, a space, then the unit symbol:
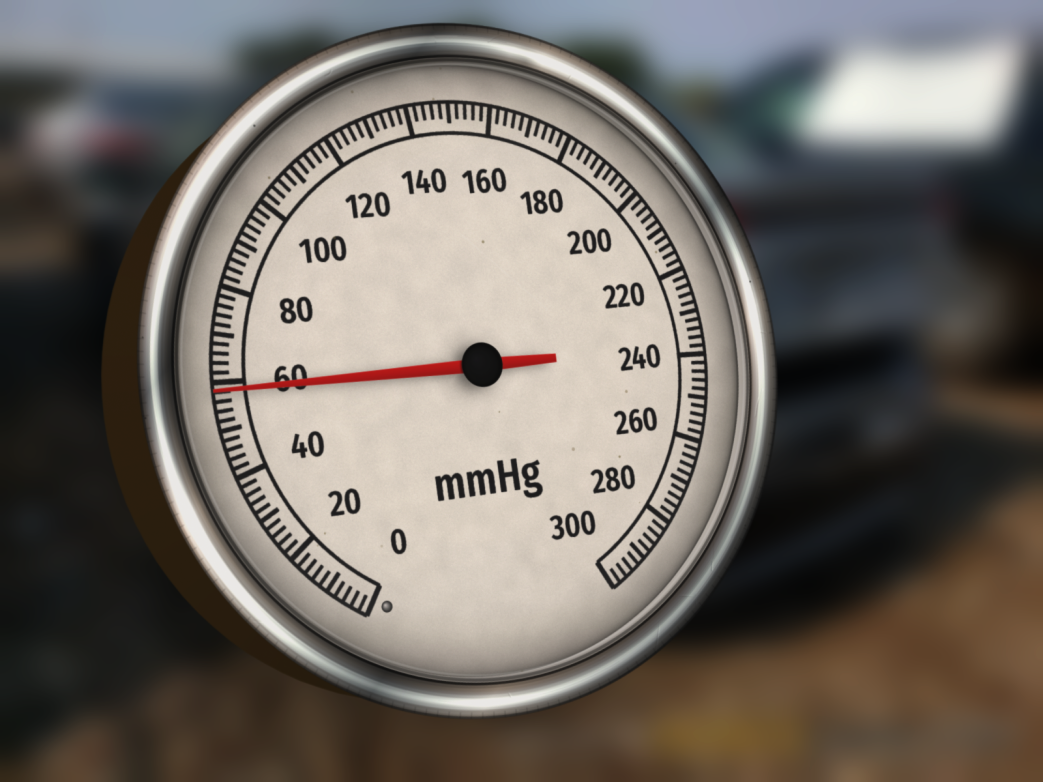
58 mmHg
